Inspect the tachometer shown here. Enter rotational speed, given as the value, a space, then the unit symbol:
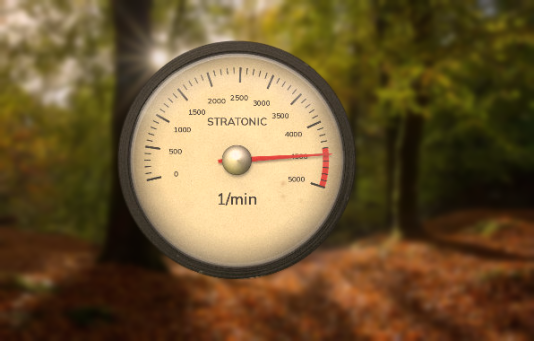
4500 rpm
